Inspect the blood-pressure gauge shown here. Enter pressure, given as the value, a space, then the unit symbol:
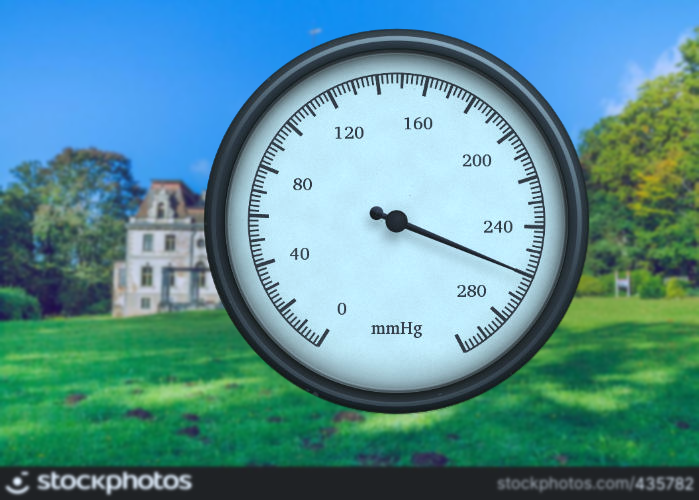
260 mmHg
